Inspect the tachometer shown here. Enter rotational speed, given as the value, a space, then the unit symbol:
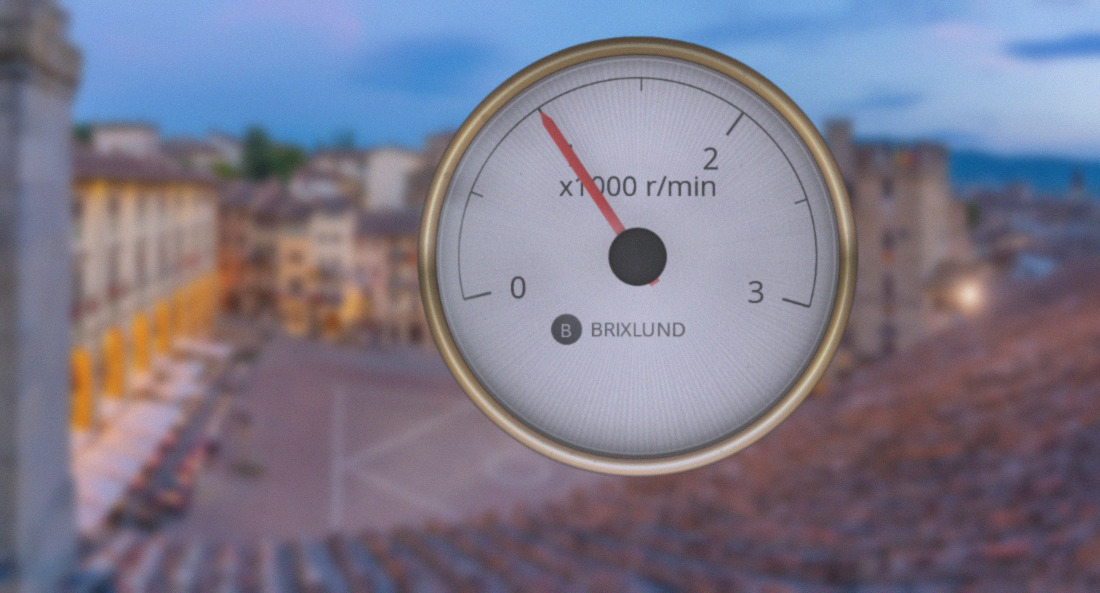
1000 rpm
